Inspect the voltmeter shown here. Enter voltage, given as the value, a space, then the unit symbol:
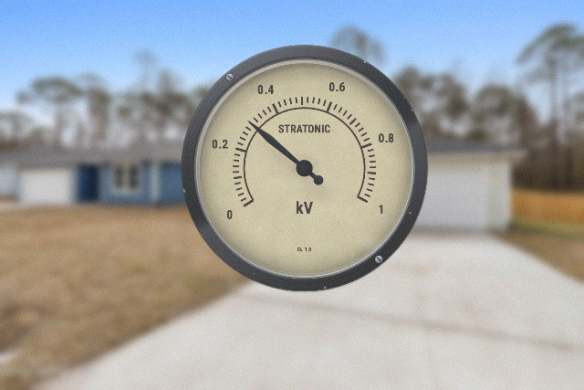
0.3 kV
